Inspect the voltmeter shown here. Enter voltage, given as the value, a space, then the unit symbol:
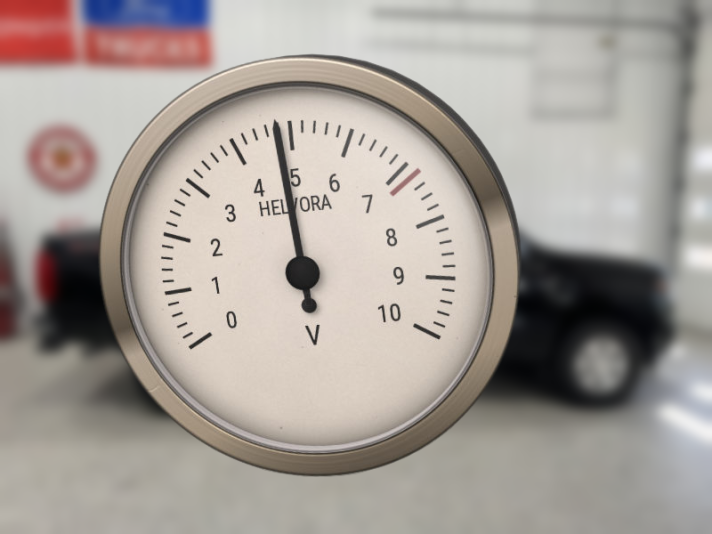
4.8 V
